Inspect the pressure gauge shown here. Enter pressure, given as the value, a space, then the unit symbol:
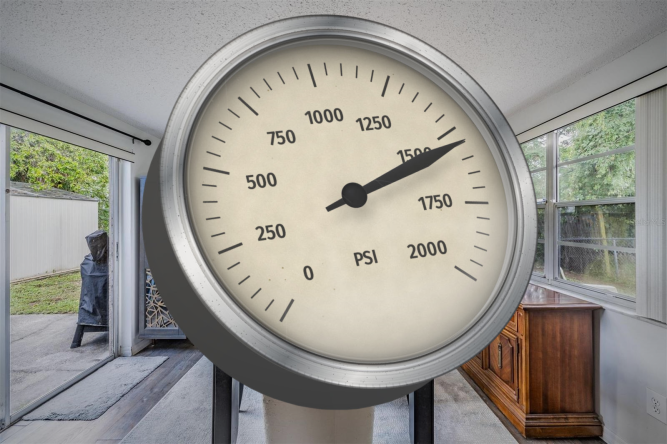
1550 psi
